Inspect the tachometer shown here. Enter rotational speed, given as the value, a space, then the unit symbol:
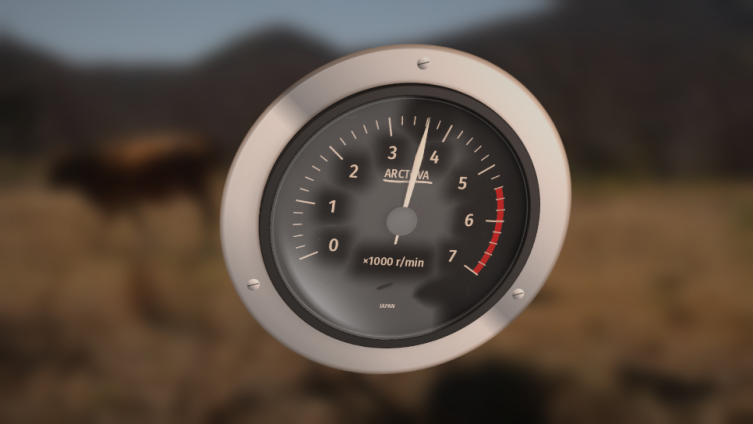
3600 rpm
